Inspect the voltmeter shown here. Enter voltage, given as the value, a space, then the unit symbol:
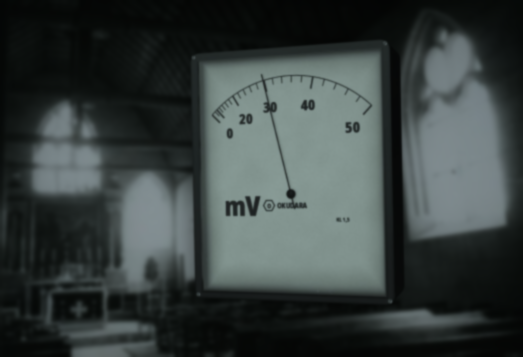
30 mV
